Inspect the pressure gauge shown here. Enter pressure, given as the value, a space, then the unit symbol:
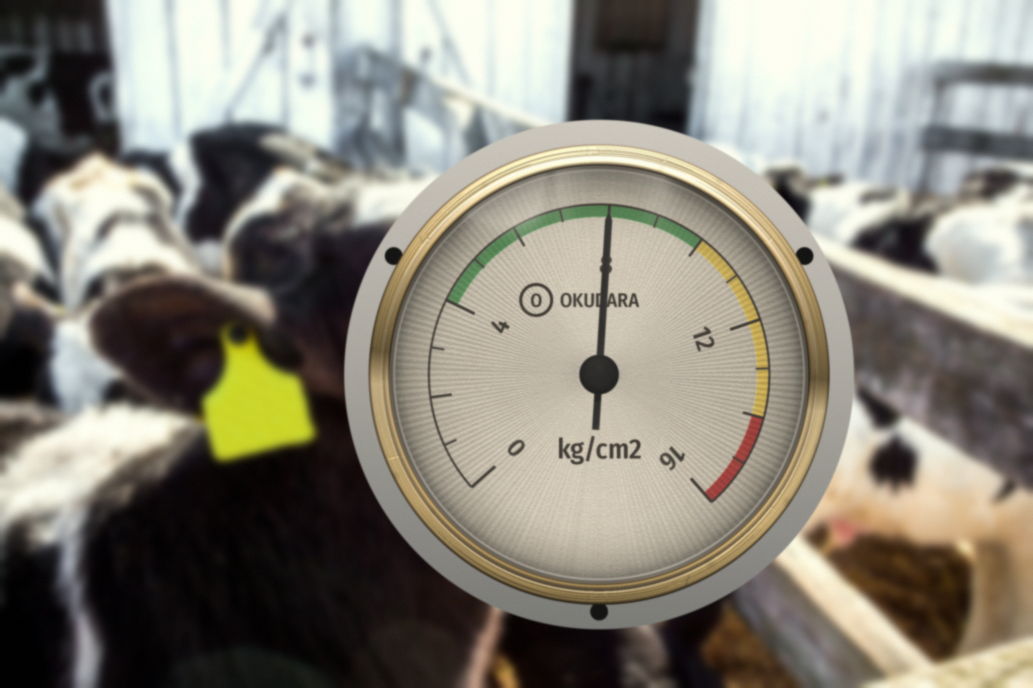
8 kg/cm²
